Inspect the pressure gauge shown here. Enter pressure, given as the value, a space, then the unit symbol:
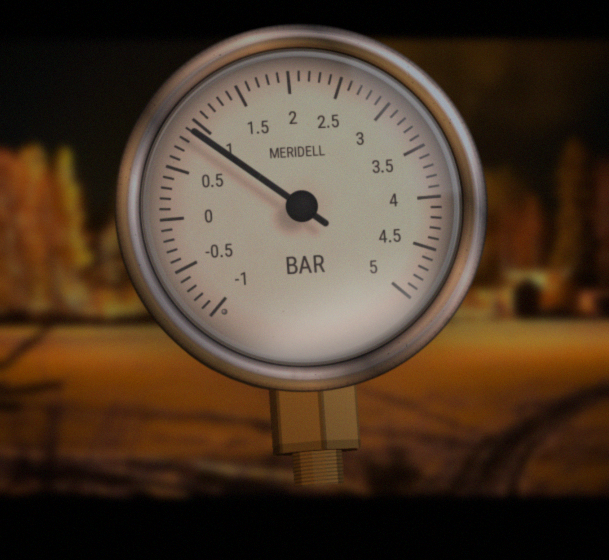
0.9 bar
